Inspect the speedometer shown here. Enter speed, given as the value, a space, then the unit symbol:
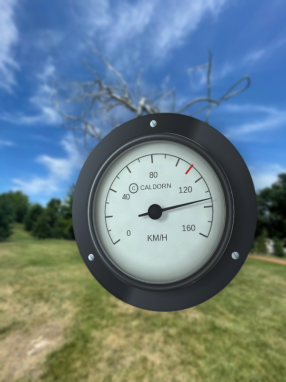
135 km/h
